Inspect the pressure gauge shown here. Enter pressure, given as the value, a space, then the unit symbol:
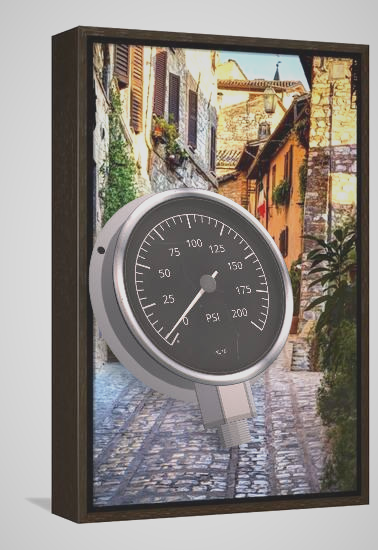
5 psi
